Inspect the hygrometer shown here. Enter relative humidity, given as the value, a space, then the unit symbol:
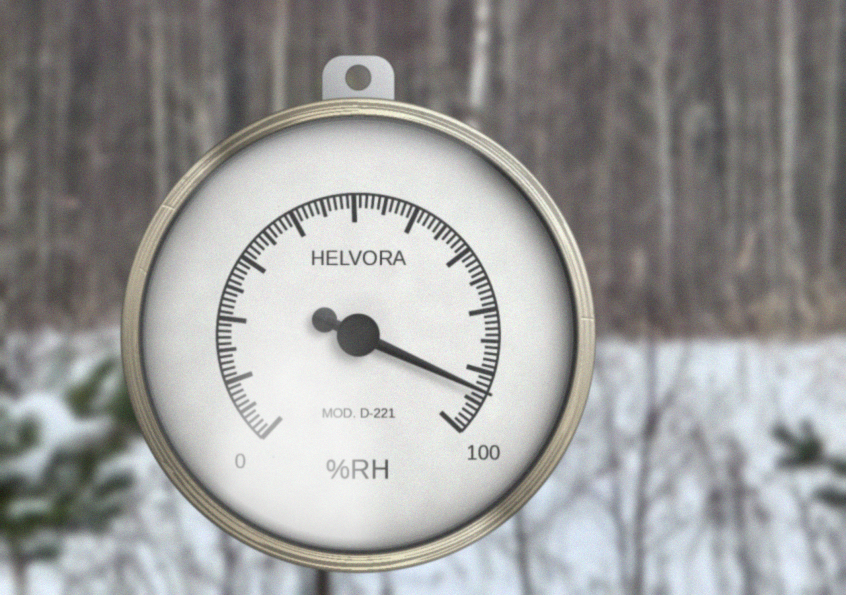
93 %
